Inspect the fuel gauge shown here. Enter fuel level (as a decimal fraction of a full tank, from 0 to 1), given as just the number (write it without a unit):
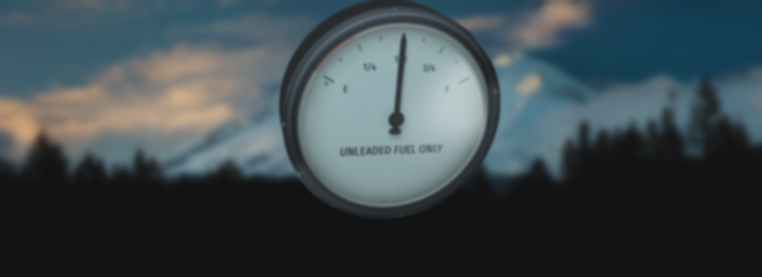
0.5
